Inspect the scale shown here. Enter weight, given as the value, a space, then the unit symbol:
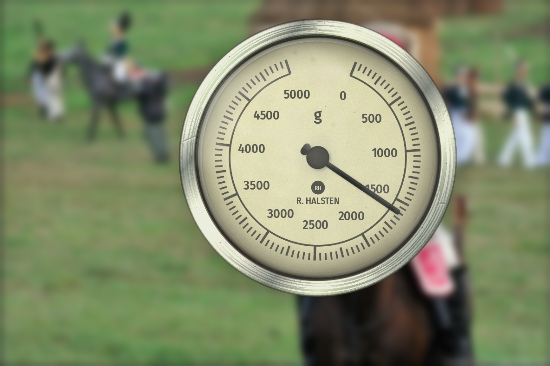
1600 g
